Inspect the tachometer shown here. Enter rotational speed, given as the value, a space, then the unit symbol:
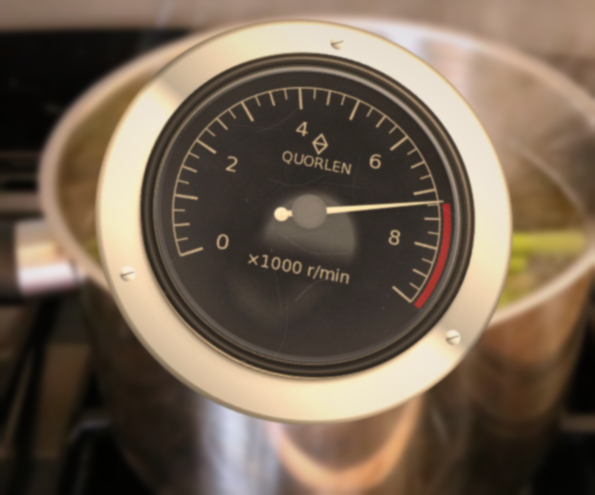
7250 rpm
